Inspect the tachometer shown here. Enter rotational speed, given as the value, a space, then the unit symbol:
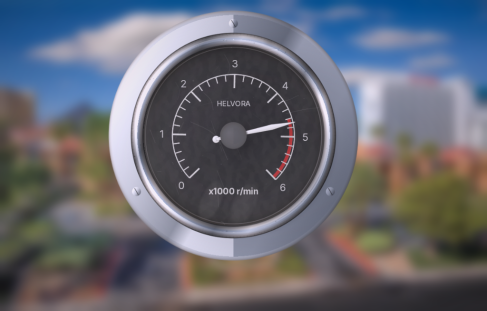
4700 rpm
